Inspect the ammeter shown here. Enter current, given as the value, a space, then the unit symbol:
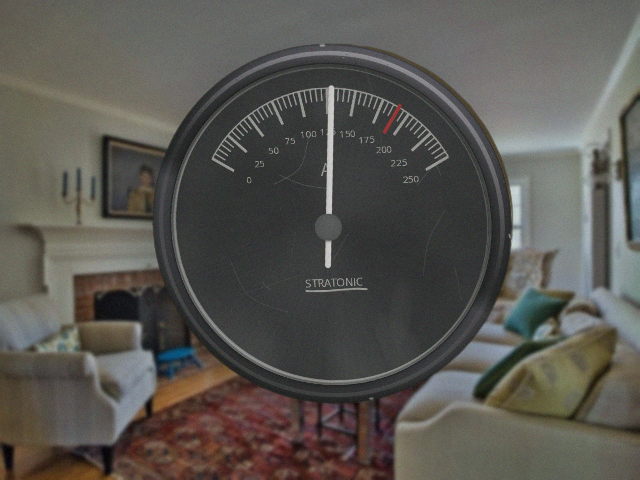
130 A
